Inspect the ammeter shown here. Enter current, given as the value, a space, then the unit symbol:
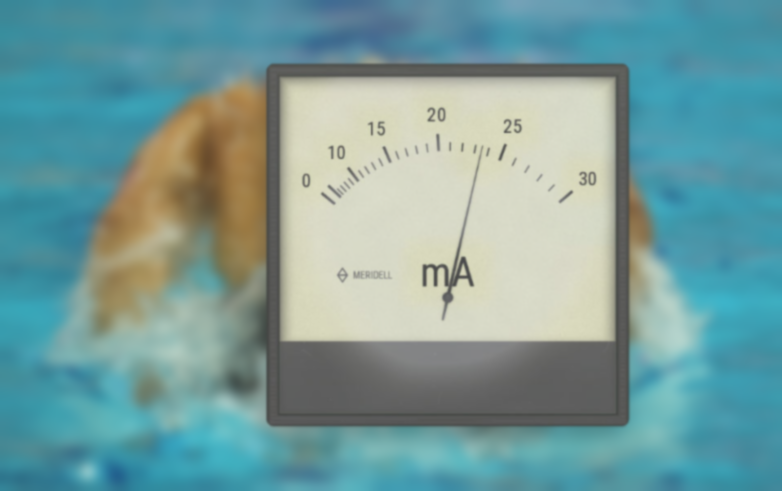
23.5 mA
